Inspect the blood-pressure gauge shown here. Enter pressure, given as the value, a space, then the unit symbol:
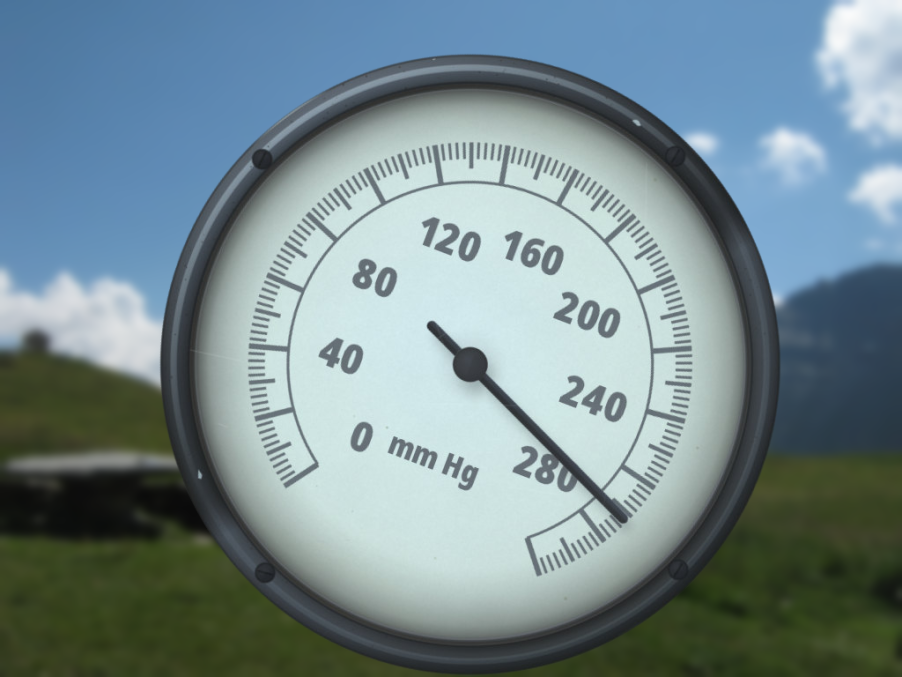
272 mmHg
